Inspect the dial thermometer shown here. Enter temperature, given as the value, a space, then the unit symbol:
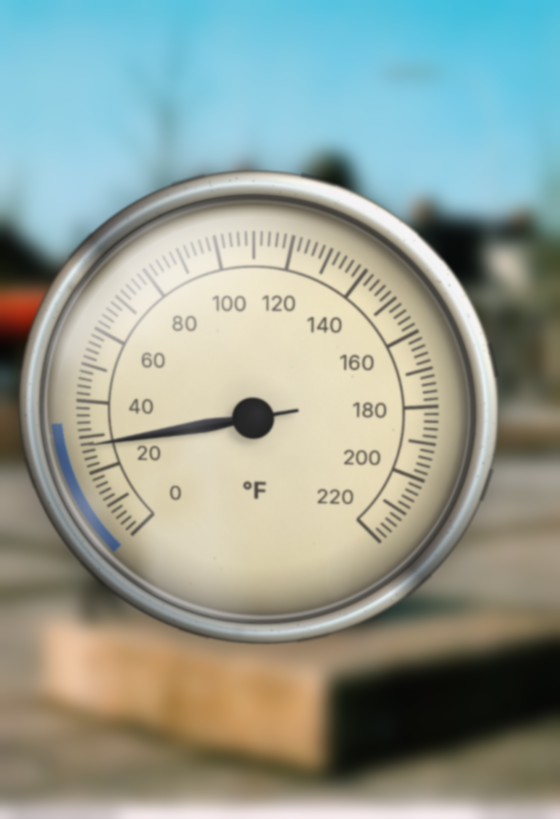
28 °F
